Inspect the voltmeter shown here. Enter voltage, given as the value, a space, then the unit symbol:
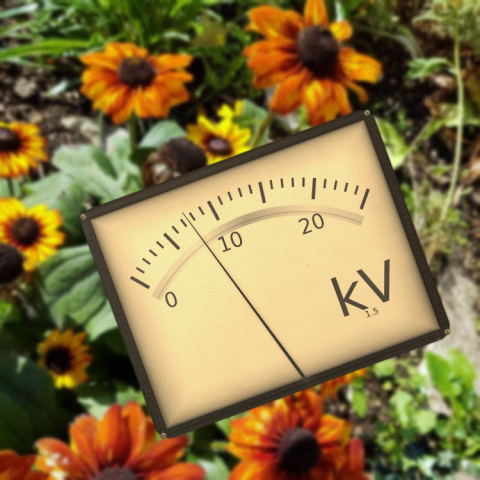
7.5 kV
